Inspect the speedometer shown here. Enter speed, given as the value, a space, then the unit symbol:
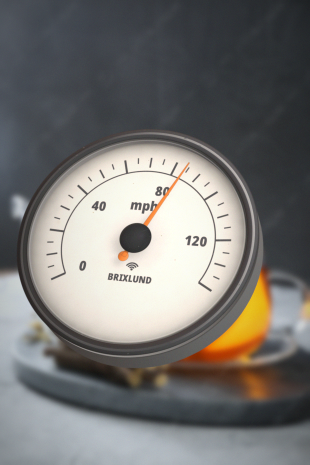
85 mph
